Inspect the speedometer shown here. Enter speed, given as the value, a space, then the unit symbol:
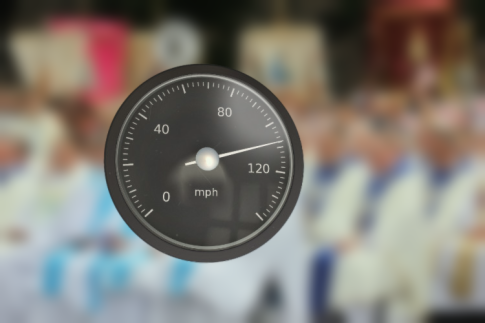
108 mph
